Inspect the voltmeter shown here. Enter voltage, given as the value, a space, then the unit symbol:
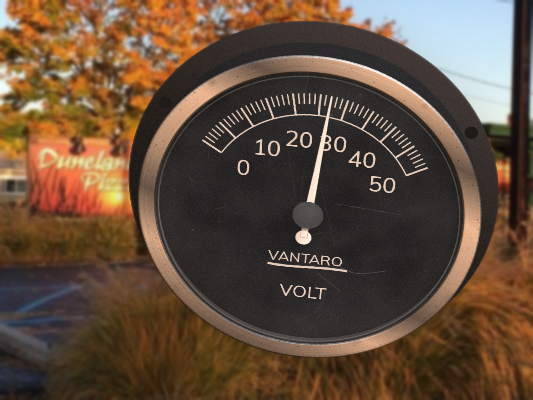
27 V
